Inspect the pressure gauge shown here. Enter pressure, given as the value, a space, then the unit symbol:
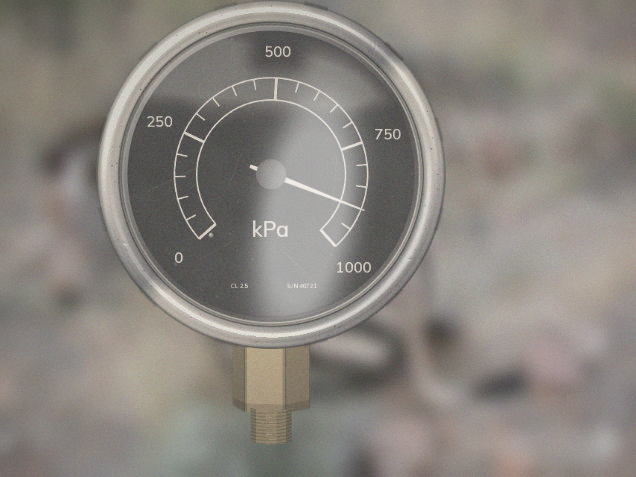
900 kPa
